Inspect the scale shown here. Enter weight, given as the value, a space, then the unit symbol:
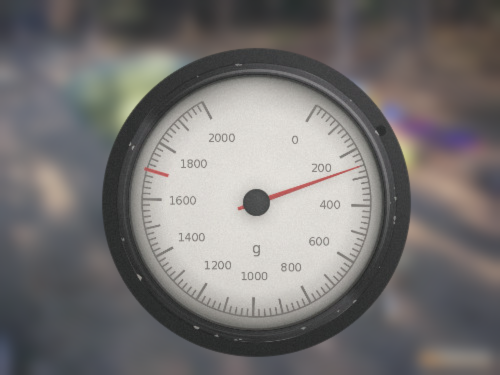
260 g
